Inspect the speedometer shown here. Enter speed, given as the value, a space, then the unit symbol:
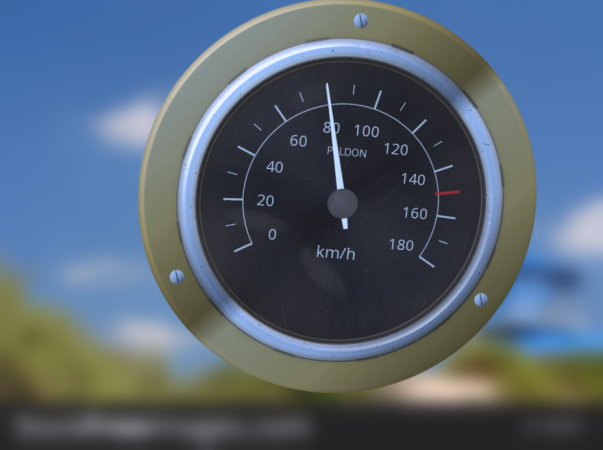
80 km/h
